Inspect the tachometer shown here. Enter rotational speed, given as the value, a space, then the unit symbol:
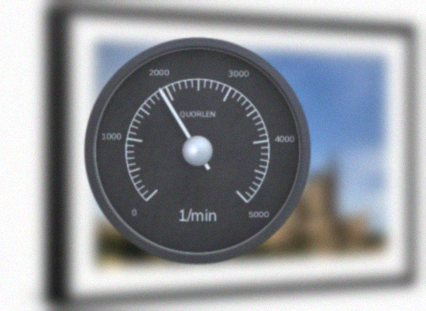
1900 rpm
